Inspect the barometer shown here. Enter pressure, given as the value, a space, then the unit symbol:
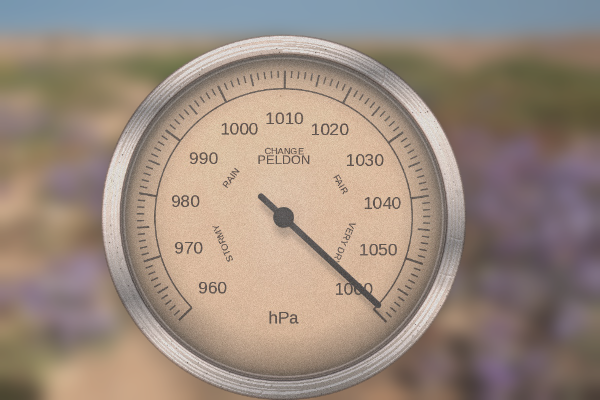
1059 hPa
